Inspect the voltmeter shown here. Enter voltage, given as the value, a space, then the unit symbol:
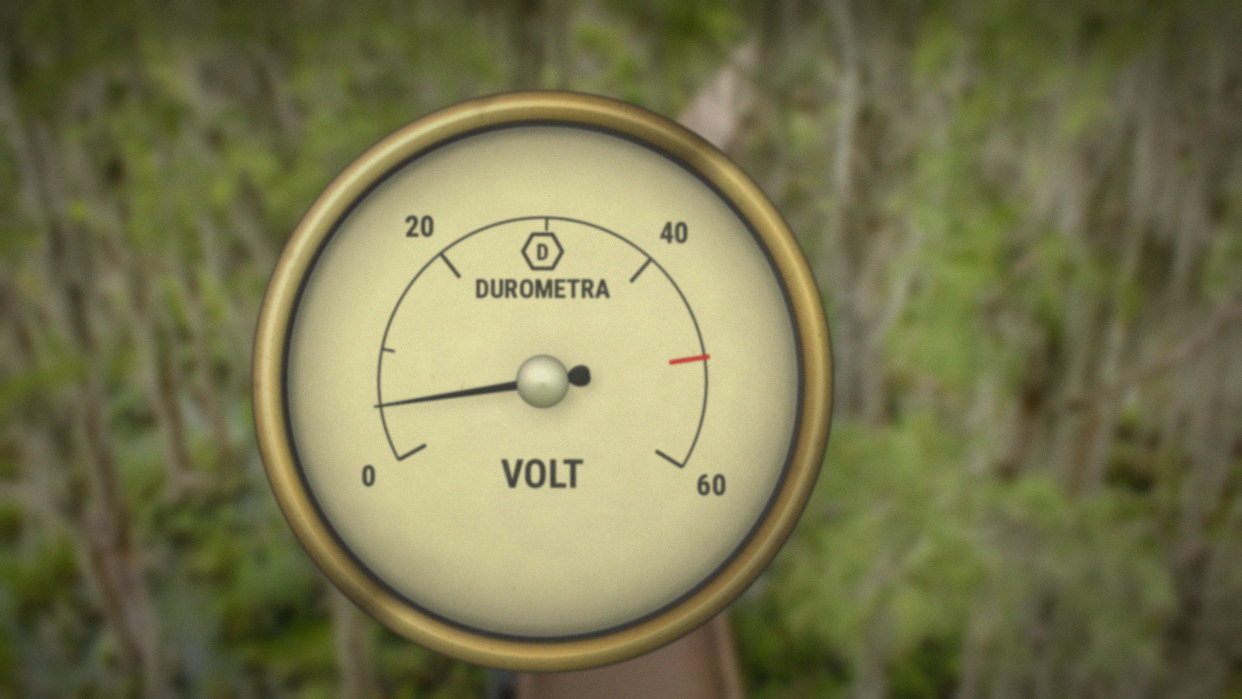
5 V
